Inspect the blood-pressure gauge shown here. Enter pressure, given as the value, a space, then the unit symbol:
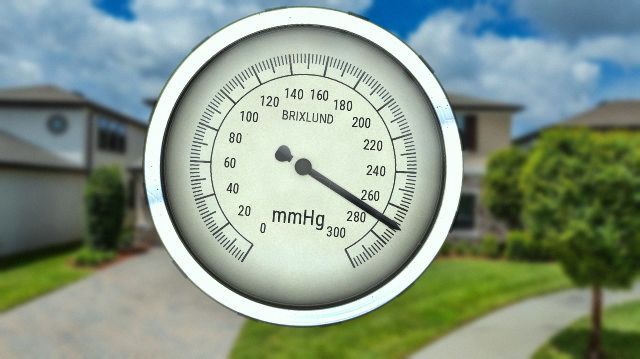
270 mmHg
